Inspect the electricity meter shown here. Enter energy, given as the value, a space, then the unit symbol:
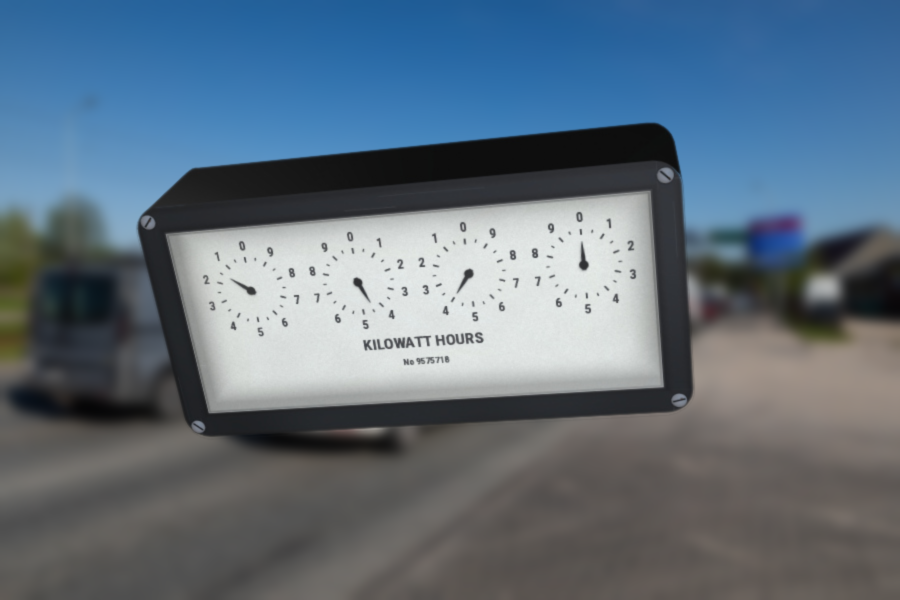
1440 kWh
